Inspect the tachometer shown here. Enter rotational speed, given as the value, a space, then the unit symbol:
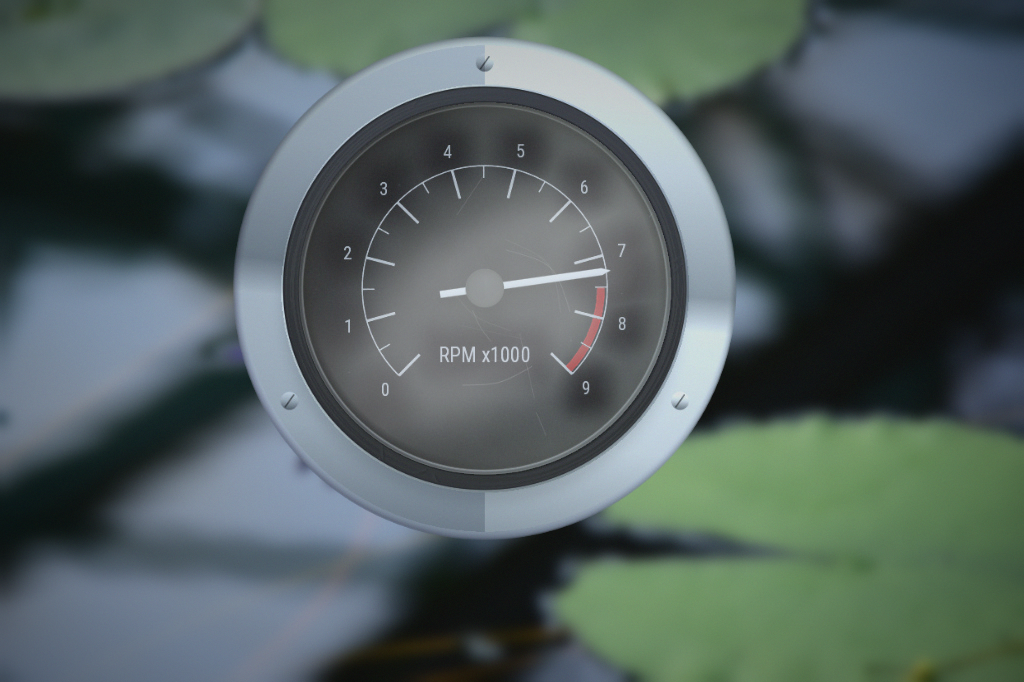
7250 rpm
